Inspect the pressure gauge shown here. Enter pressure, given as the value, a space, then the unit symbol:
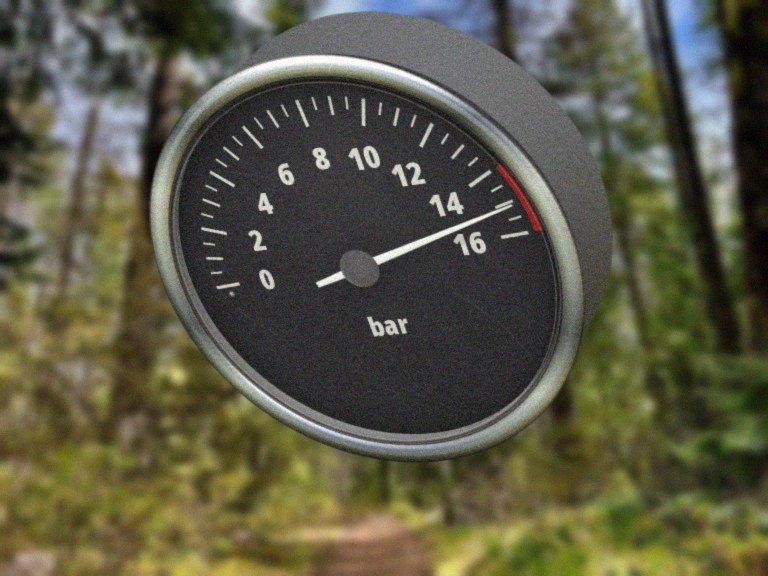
15 bar
